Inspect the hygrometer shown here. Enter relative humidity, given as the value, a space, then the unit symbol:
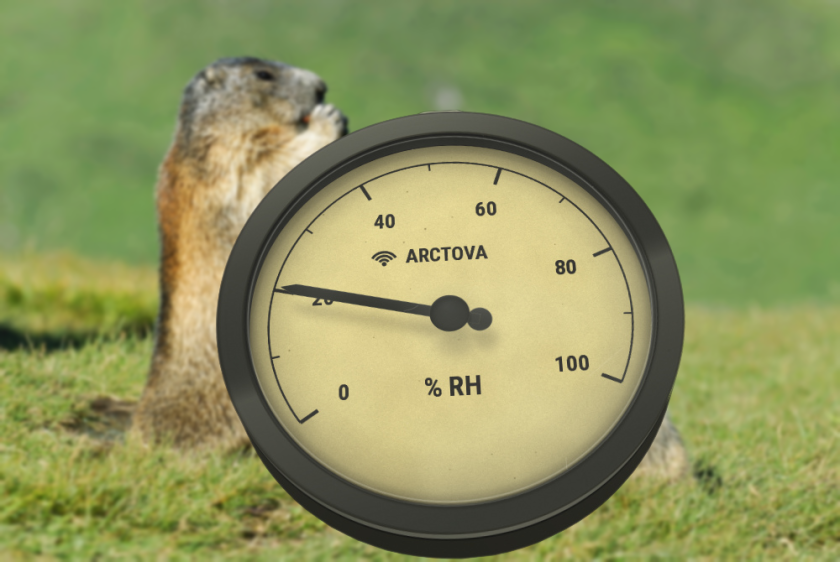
20 %
